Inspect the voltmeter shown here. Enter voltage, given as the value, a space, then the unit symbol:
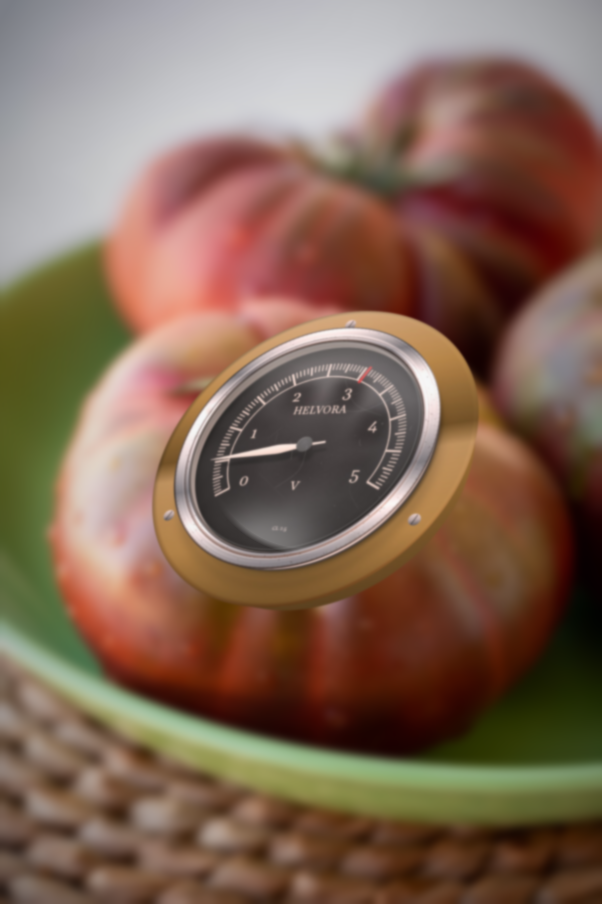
0.5 V
